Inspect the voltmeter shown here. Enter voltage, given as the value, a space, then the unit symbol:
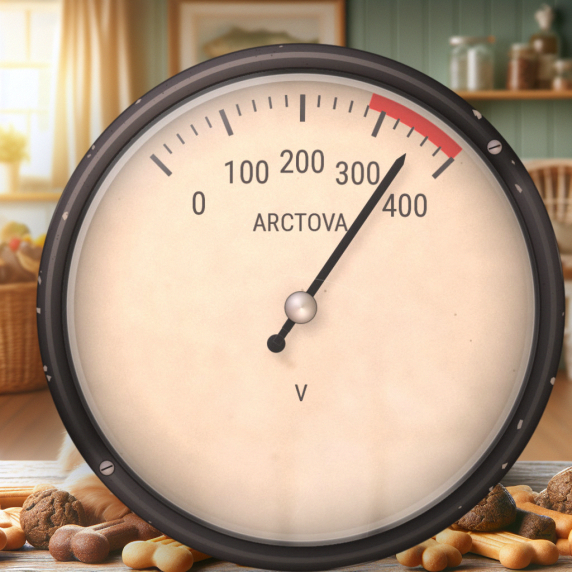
350 V
